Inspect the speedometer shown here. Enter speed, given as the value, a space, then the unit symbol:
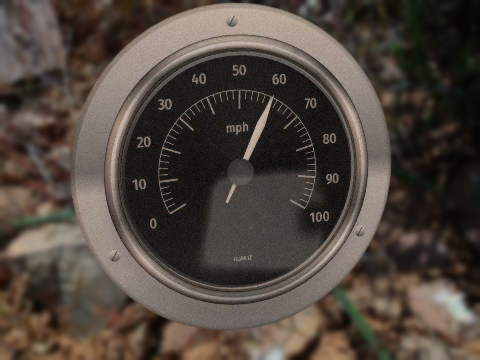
60 mph
